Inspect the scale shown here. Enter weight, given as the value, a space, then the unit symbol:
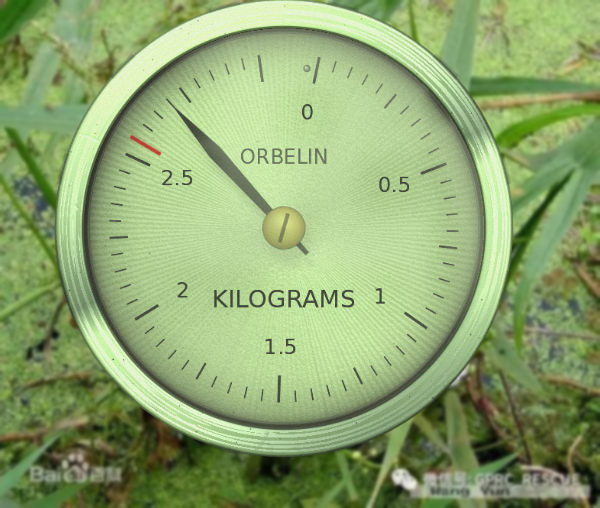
2.7 kg
